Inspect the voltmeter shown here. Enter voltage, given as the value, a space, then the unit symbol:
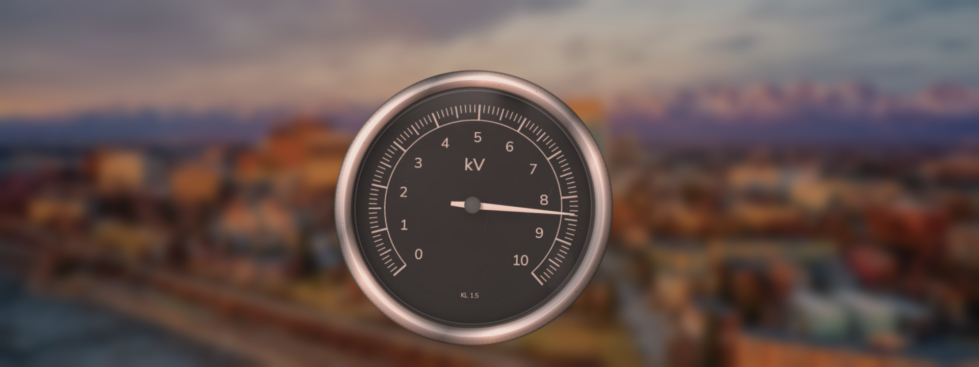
8.4 kV
